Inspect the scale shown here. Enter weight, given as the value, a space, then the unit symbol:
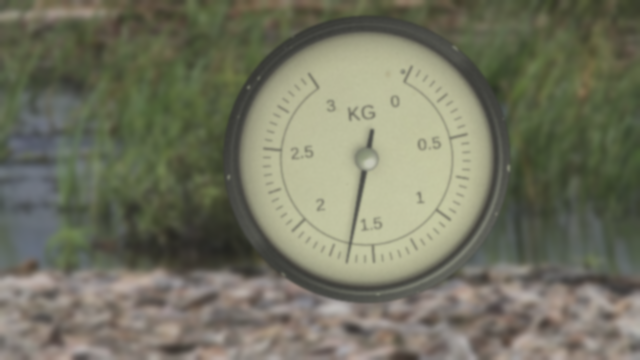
1.65 kg
